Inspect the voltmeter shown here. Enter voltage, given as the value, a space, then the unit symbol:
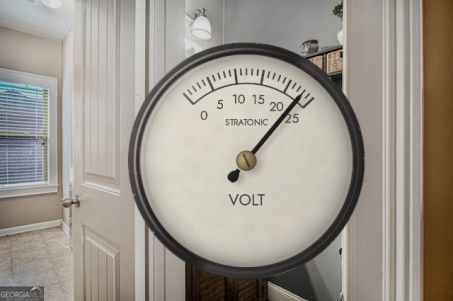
23 V
